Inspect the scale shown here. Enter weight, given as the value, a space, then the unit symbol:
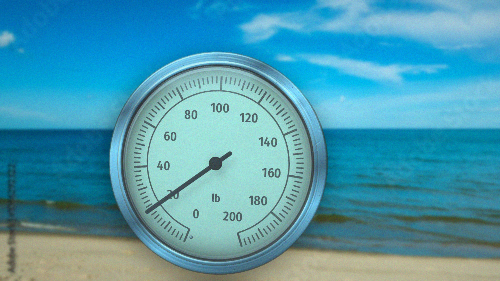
20 lb
